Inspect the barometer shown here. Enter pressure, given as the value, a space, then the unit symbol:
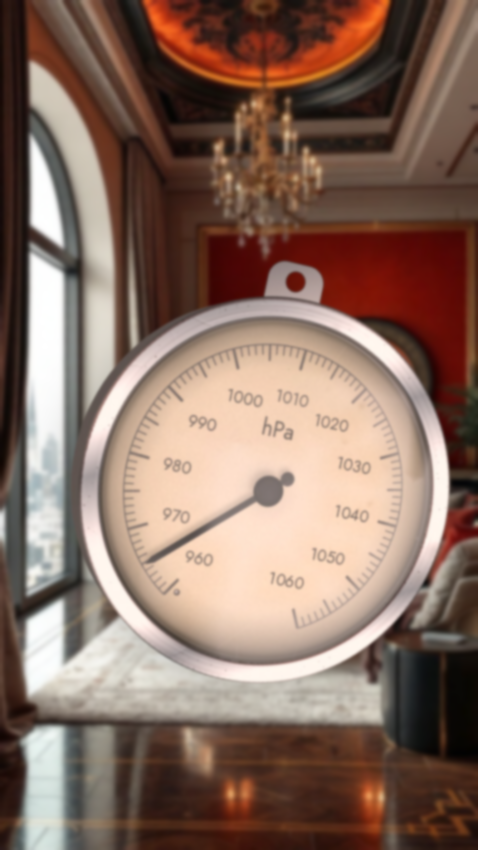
965 hPa
